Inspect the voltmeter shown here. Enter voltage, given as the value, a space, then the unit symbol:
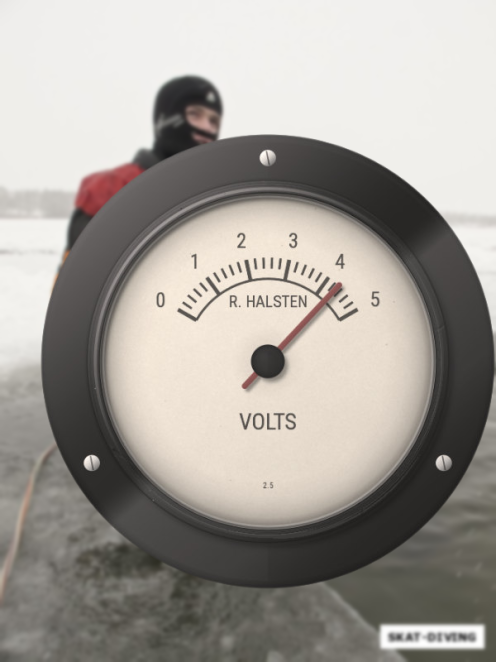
4.3 V
